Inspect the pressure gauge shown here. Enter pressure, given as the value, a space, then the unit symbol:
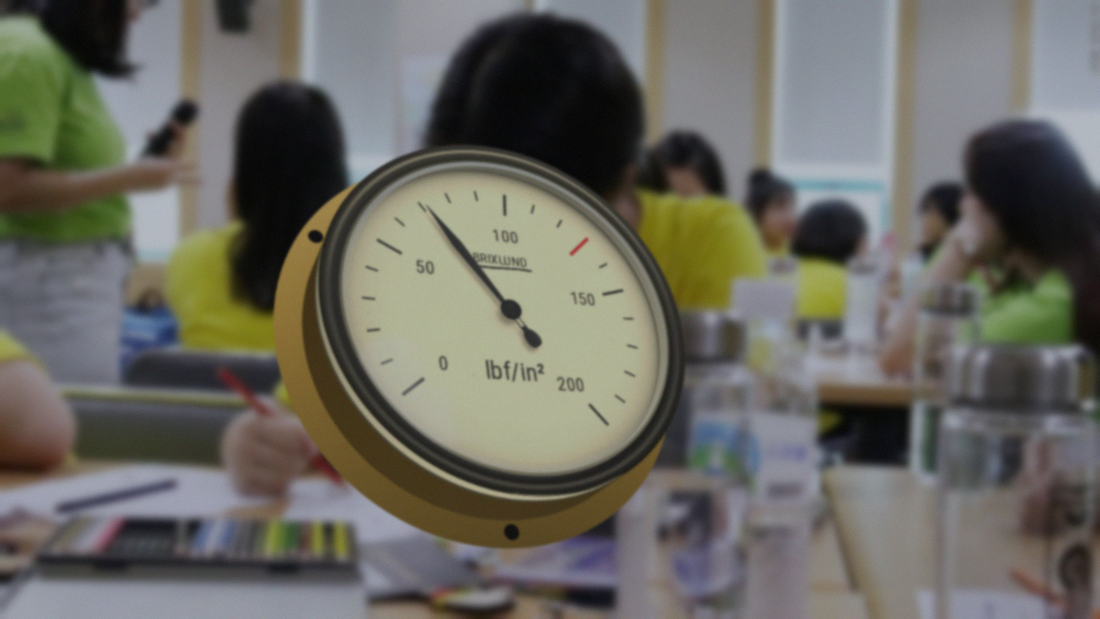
70 psi
